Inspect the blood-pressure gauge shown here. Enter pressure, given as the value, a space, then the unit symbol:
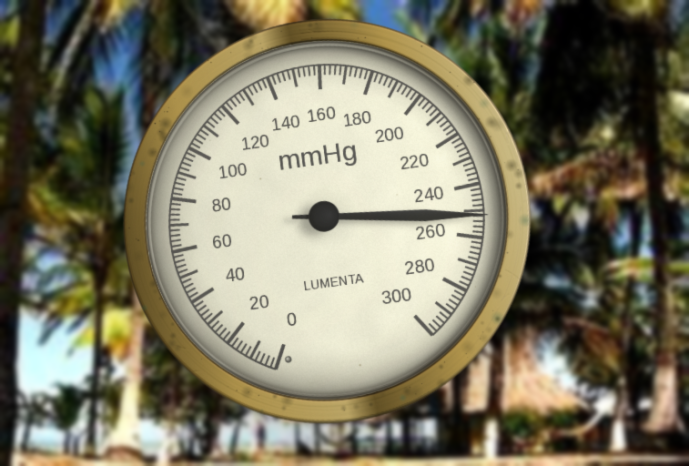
252 mmHg
